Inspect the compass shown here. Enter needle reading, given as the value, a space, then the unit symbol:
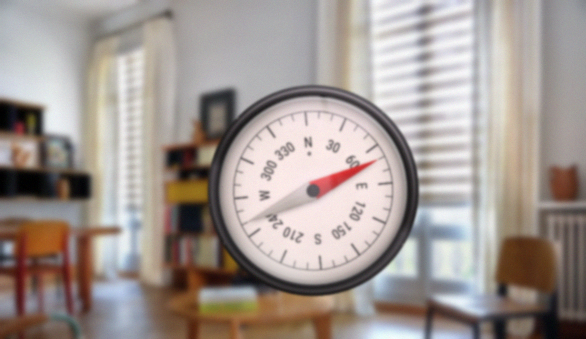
70 °
